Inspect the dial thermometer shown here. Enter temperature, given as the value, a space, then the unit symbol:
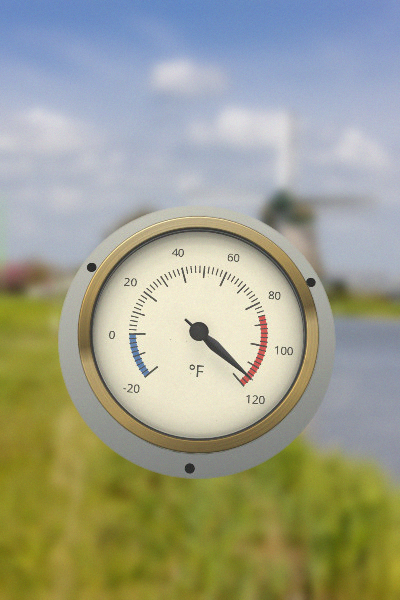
116 °F
